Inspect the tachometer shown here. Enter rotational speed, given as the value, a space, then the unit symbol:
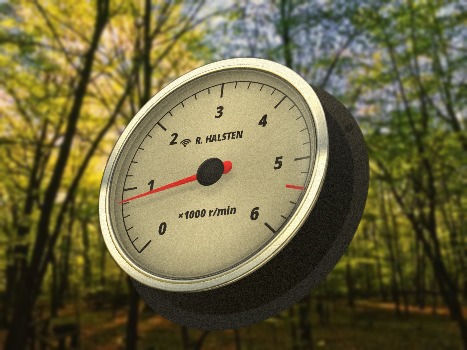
800 rpm
